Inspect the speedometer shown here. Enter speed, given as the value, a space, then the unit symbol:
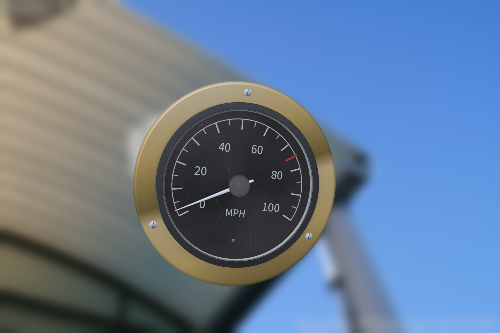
2.5 mph
